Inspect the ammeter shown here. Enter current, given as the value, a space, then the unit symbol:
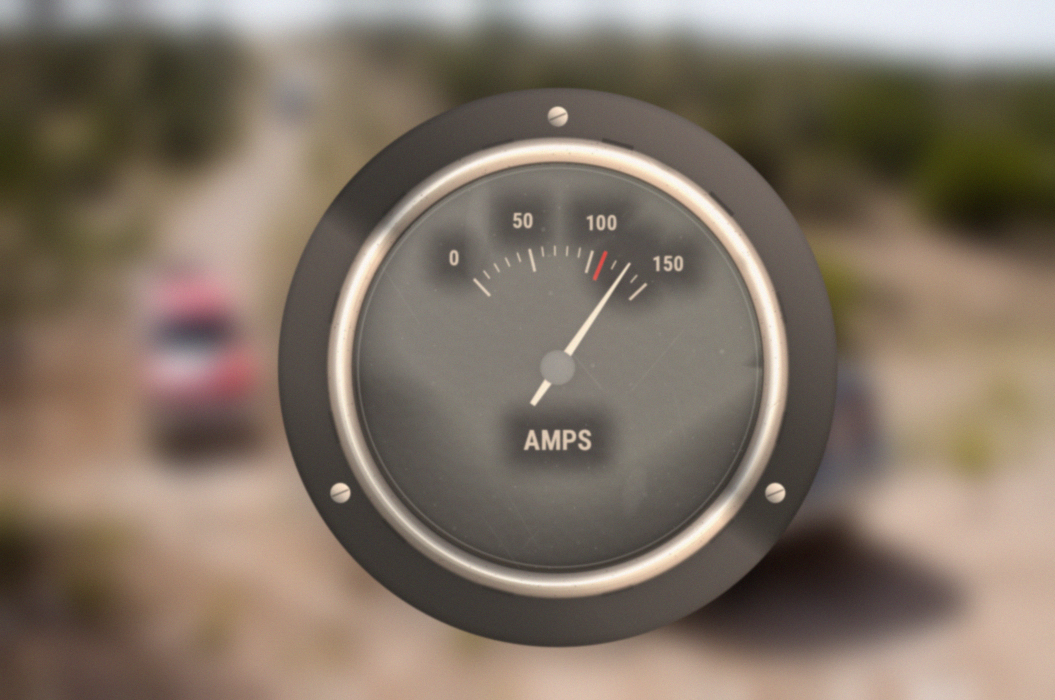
130 A
